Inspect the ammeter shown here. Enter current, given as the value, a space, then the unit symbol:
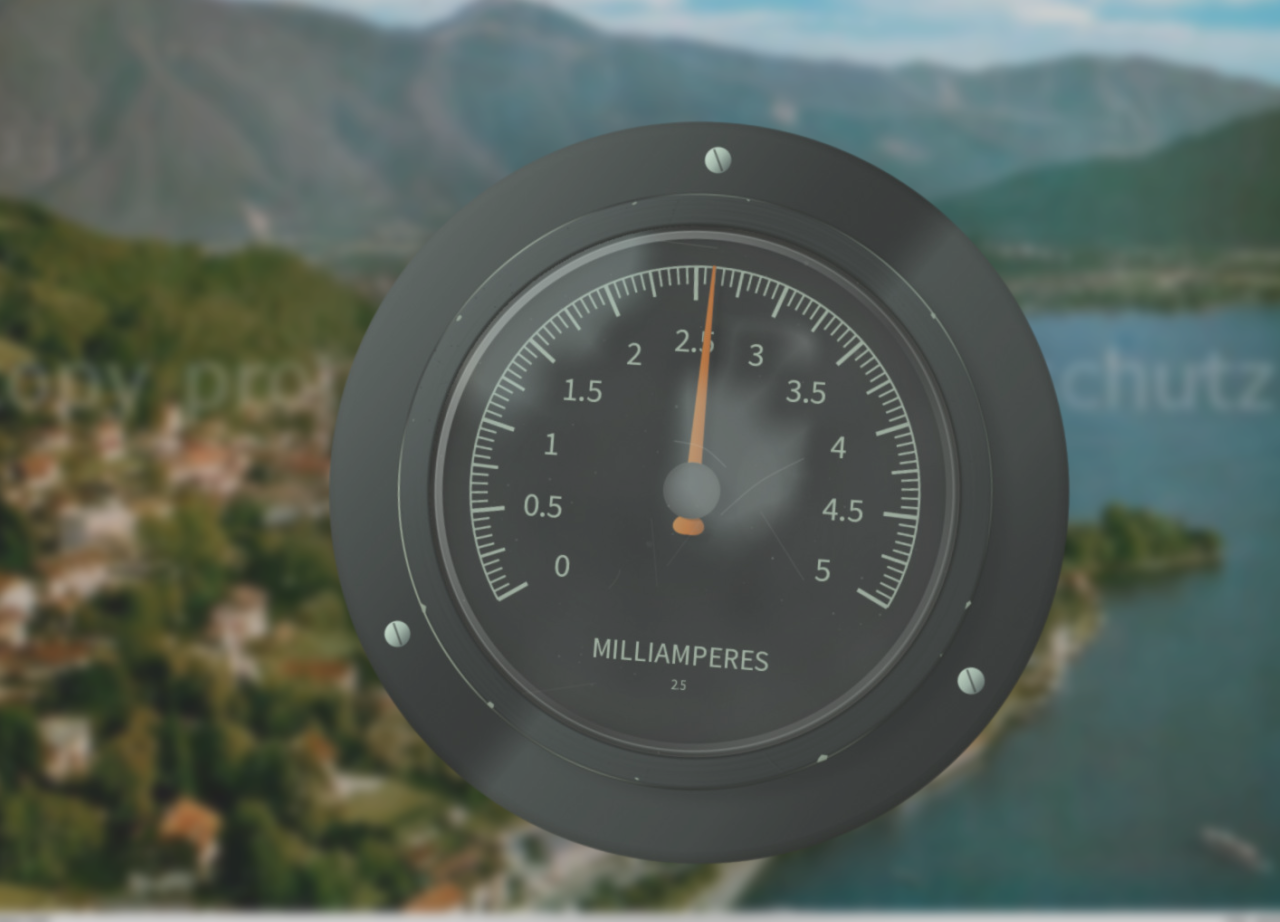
2.6 mA
